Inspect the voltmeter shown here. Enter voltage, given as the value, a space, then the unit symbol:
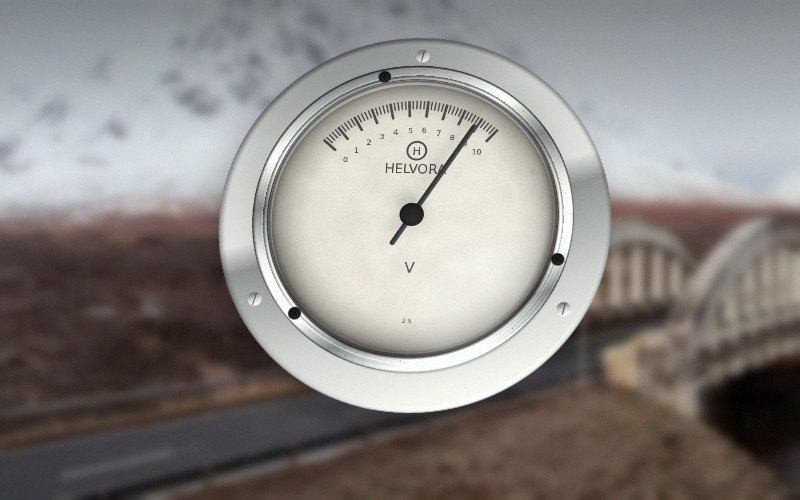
9 V
